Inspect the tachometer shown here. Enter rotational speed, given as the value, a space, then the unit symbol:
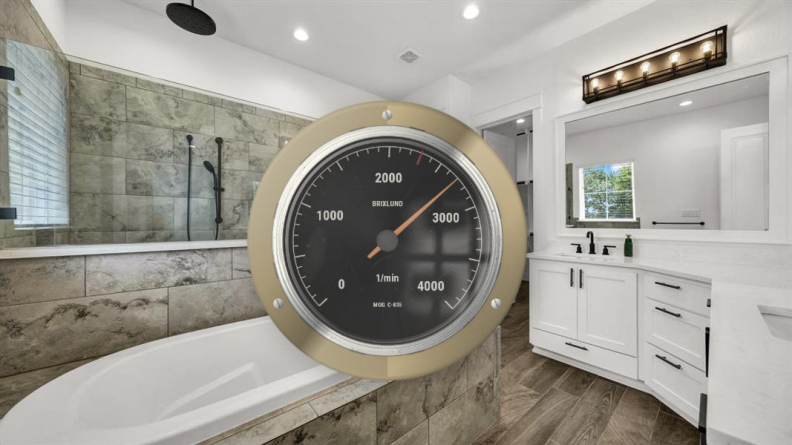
2700 rpm
